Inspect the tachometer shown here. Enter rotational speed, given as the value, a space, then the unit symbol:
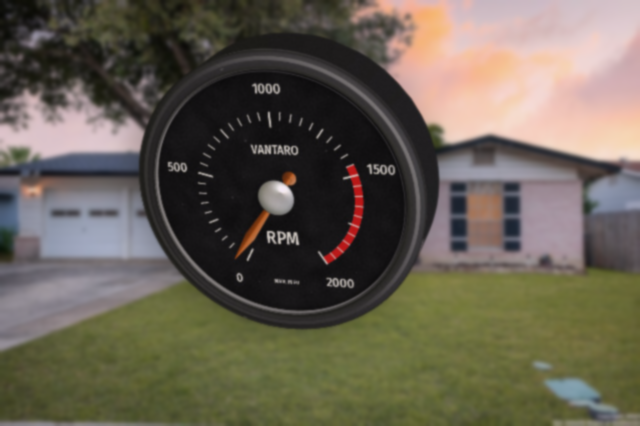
50 rpm
